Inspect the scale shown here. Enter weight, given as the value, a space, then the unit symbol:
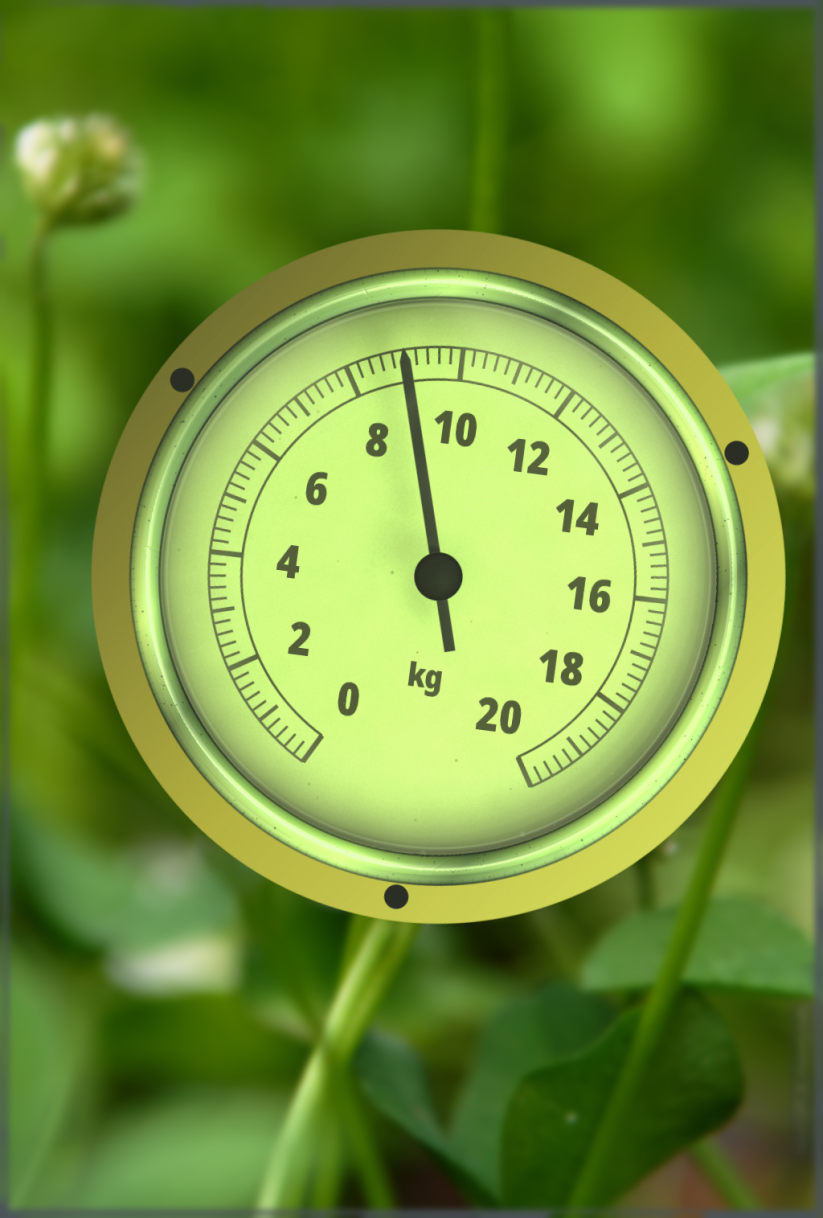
9 kg
